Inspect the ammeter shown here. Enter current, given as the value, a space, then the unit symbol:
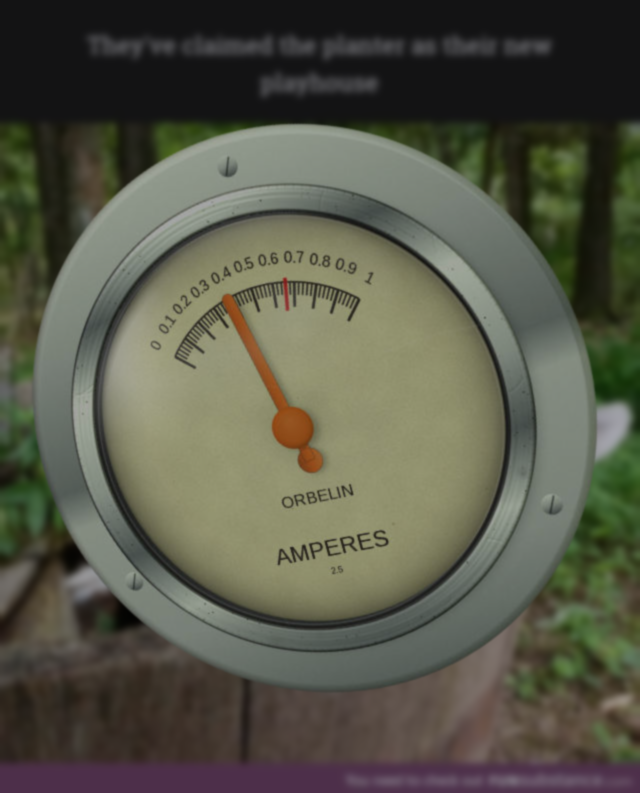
0.4 A
